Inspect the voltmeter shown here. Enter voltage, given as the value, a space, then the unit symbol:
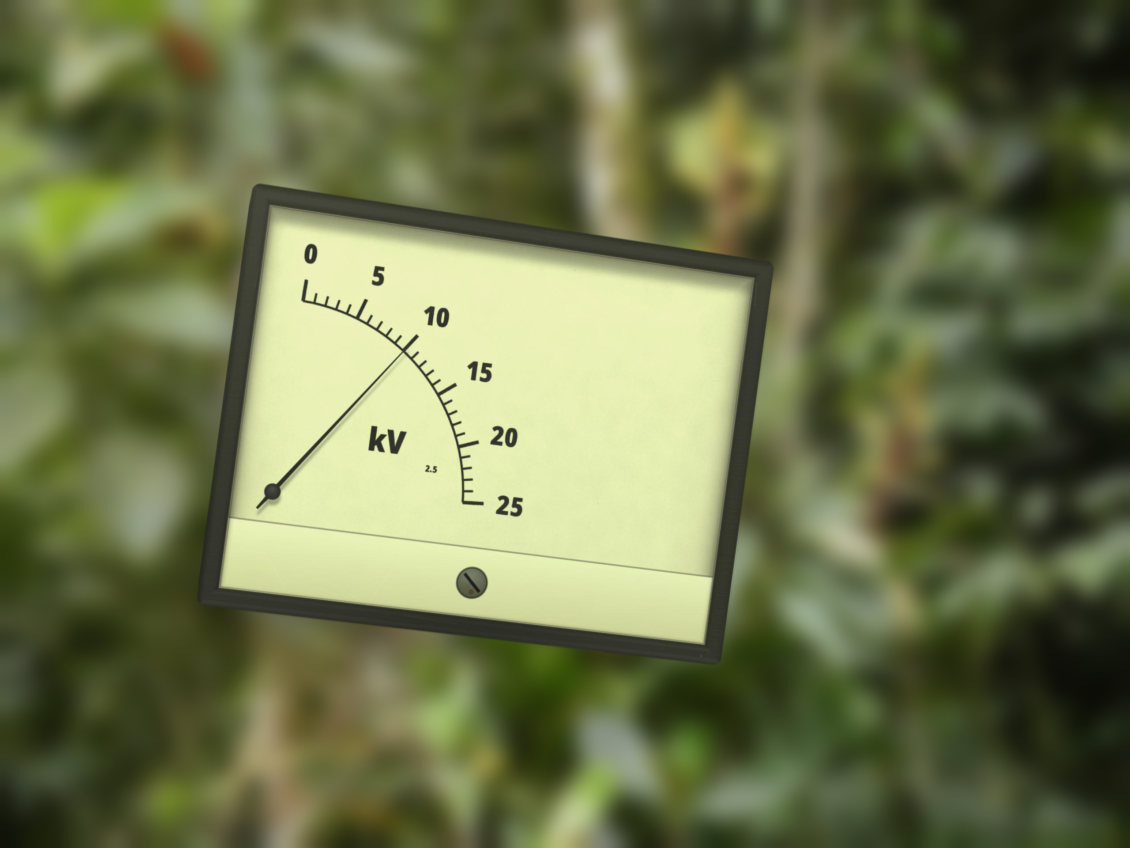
10 kV
